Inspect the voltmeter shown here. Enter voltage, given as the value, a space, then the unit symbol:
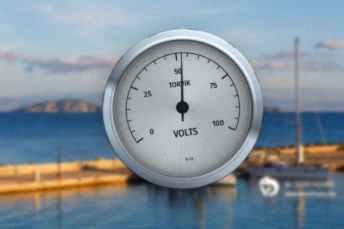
52.5 V
